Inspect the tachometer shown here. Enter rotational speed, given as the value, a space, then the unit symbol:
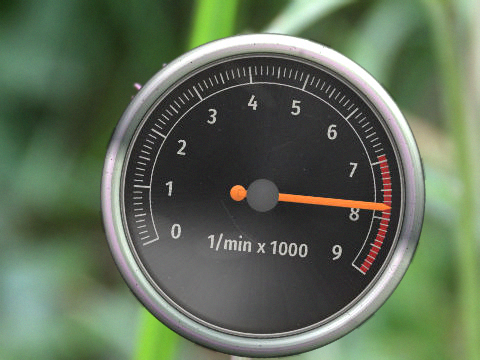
7800 rpm
